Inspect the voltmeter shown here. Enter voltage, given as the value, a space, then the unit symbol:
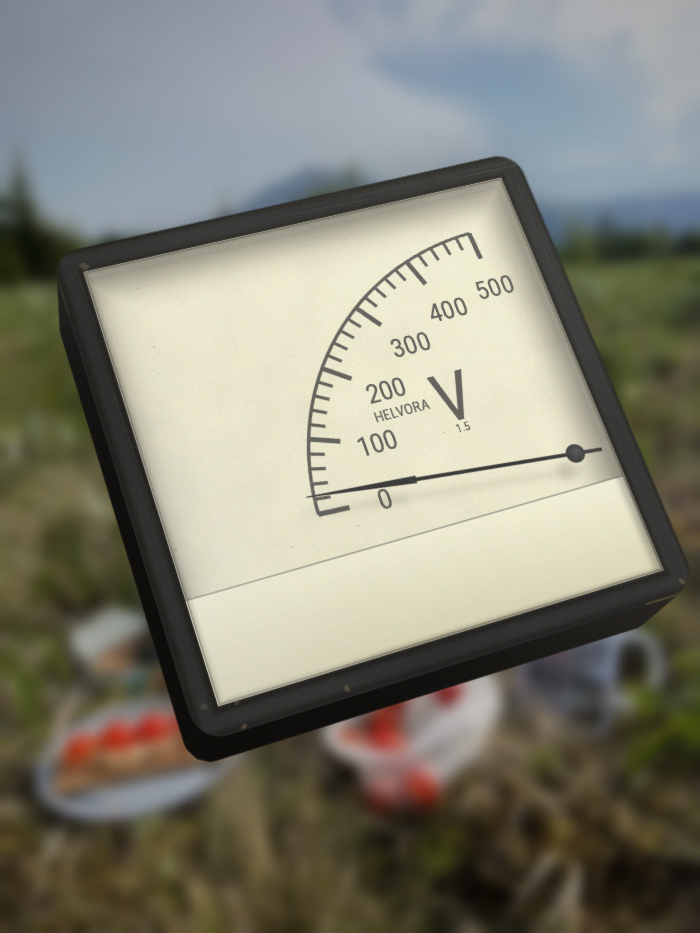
20 V
